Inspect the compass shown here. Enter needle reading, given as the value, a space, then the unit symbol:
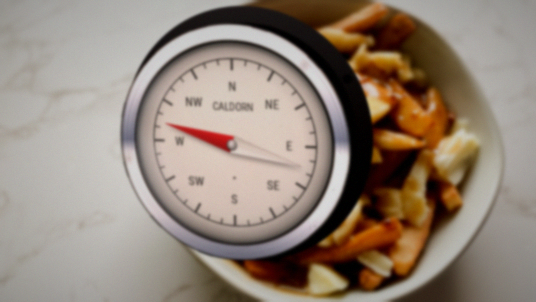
285 °
